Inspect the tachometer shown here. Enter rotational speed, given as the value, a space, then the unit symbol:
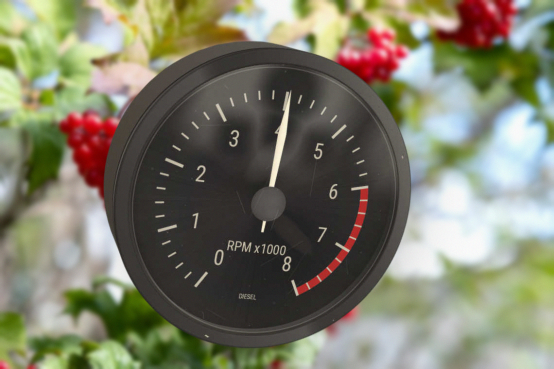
4000 rpm
